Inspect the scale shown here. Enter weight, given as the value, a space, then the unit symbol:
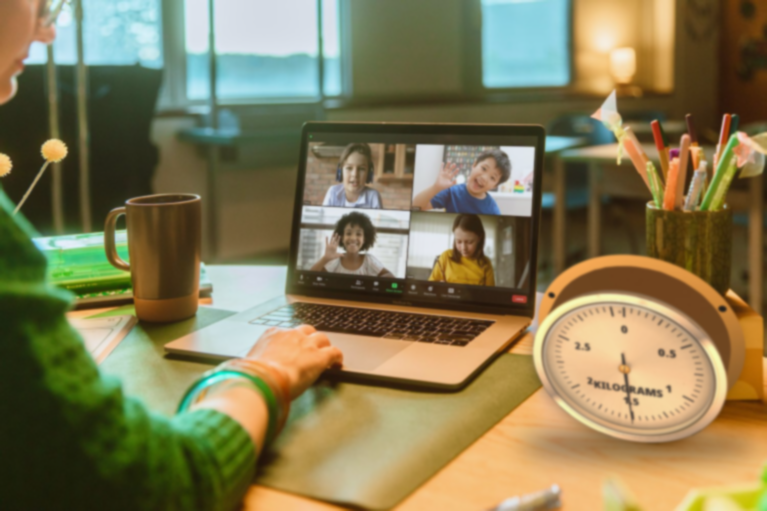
1.5 kg
